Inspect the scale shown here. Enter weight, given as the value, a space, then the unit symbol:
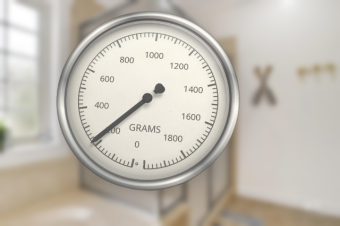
220 g
